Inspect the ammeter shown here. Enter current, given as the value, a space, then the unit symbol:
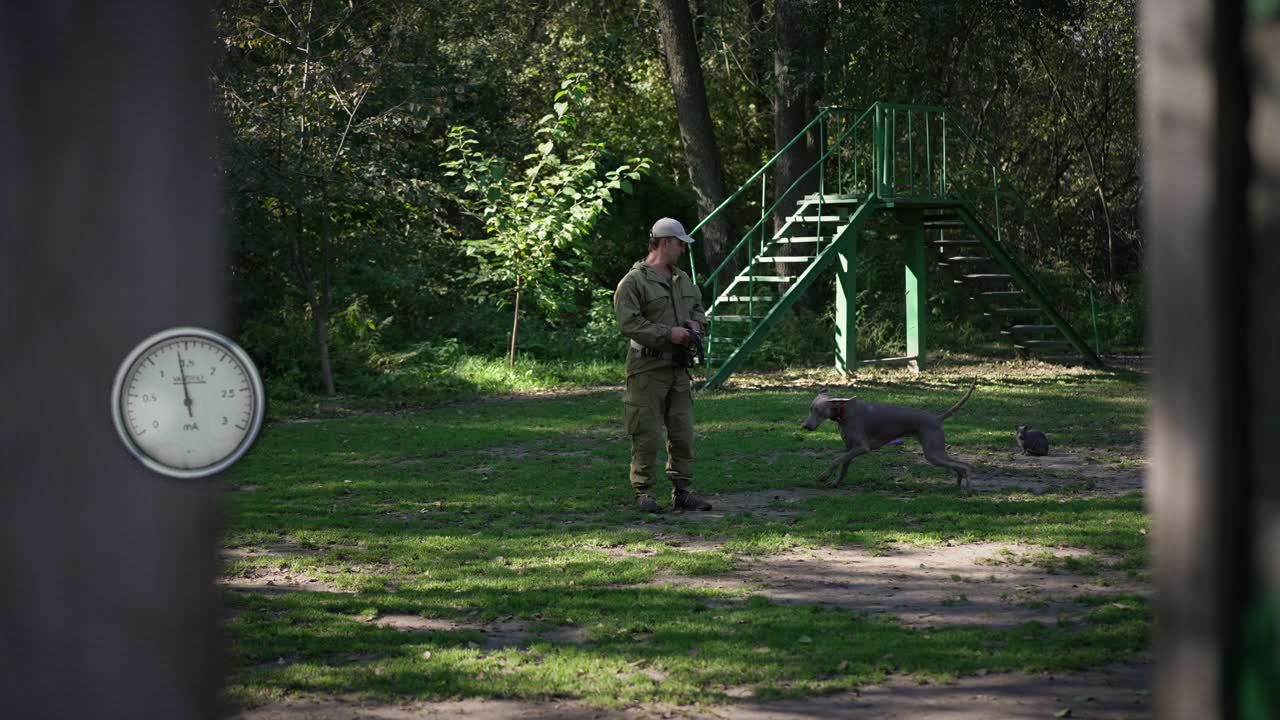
1.4 mA
